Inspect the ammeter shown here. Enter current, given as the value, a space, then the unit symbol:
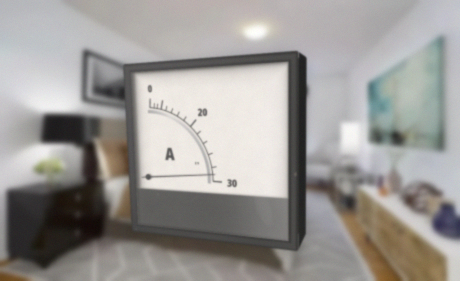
29 A
